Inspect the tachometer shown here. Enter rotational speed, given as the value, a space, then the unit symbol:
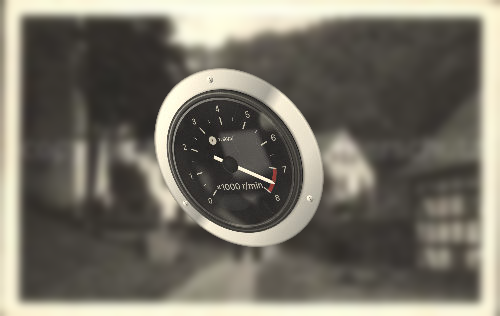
7500 rpm
